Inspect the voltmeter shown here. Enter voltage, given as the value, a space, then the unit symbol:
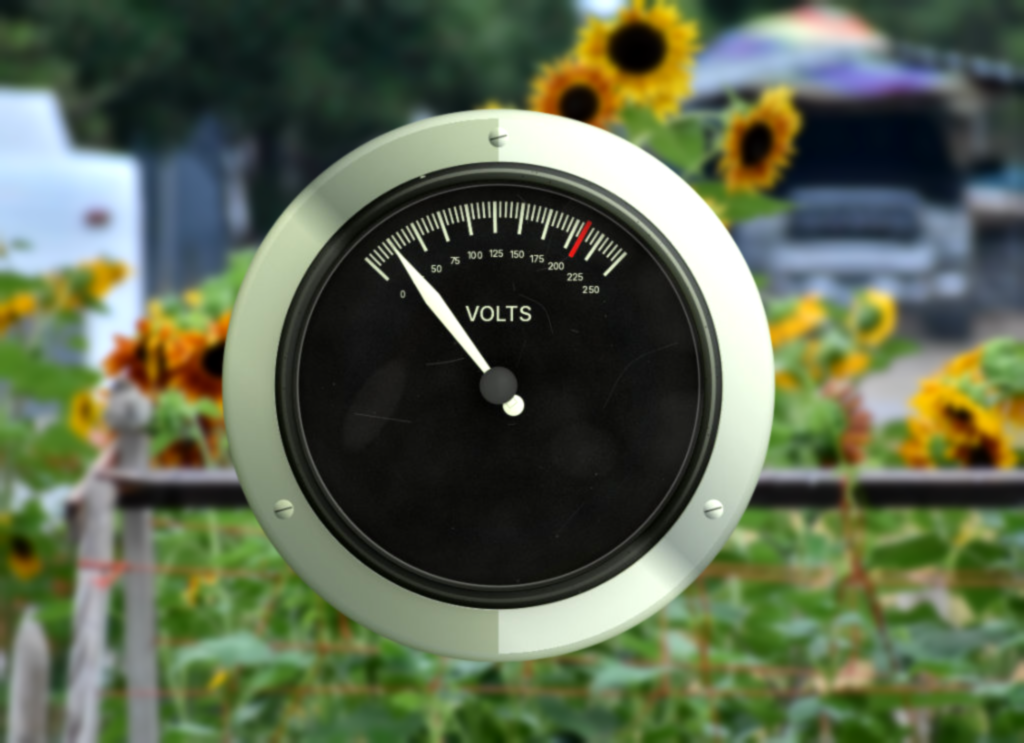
25 V
